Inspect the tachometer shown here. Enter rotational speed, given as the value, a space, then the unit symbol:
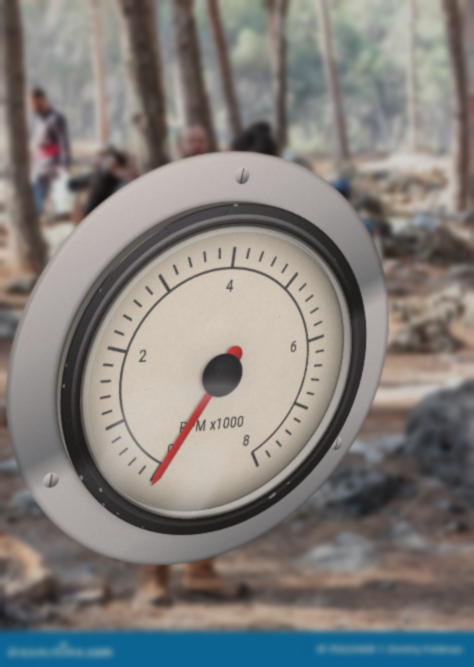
0 rpm
